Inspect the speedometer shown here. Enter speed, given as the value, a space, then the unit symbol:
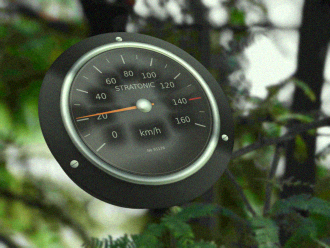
20 km/h
